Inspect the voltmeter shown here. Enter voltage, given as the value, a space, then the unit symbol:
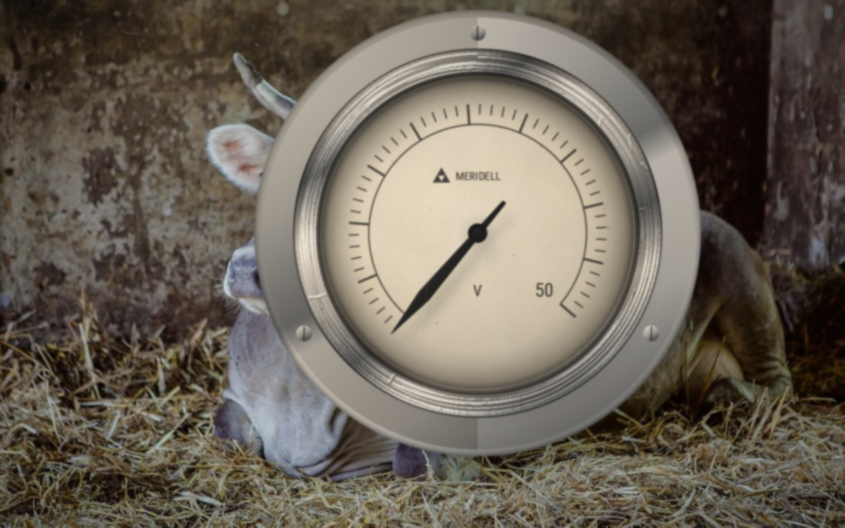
0 V
